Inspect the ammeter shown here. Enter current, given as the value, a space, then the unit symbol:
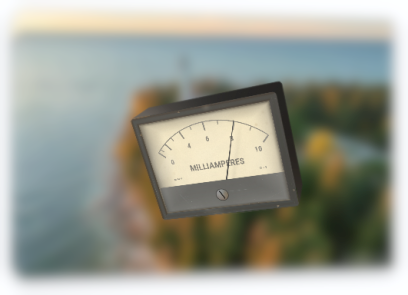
8 mA
